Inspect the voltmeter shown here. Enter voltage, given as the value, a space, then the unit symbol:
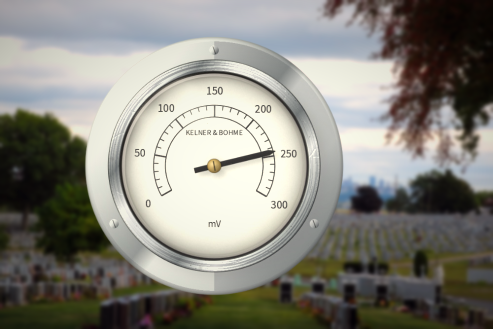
245 mV
